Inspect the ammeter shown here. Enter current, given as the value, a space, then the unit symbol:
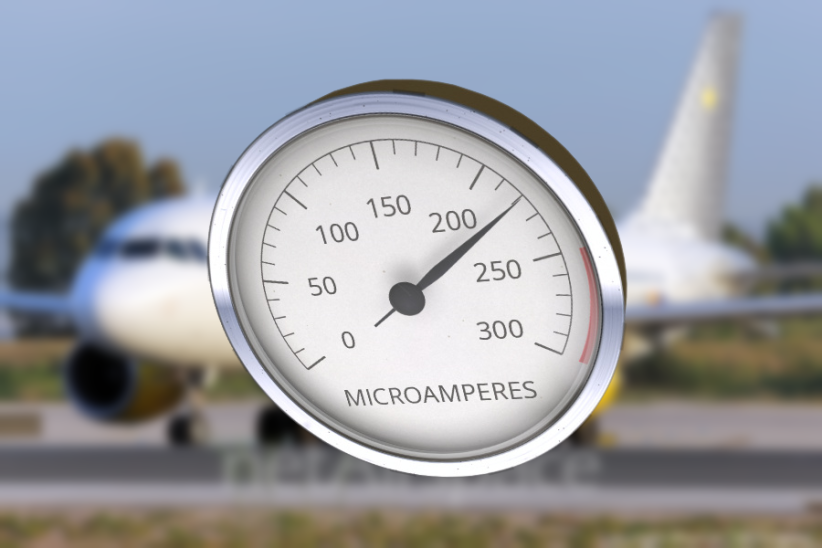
220 µA
